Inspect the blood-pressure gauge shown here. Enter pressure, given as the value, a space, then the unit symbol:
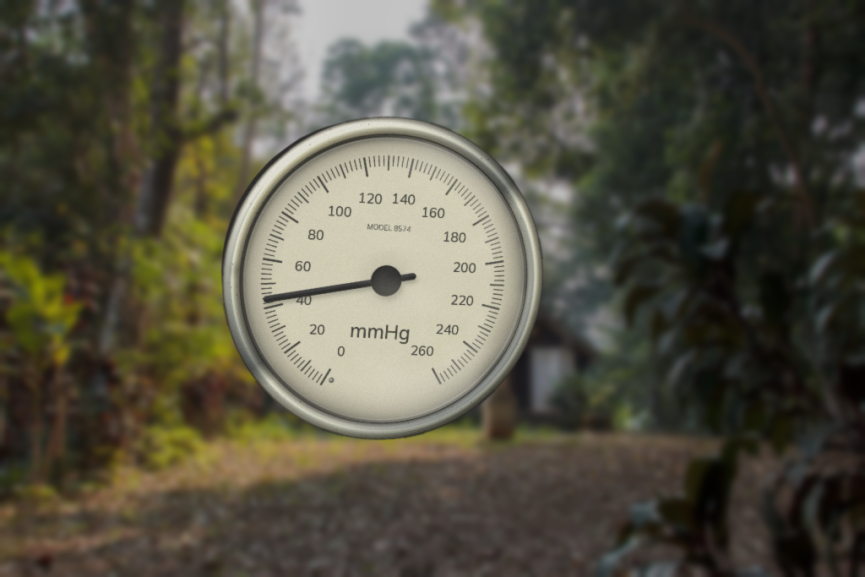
44 mmHg
